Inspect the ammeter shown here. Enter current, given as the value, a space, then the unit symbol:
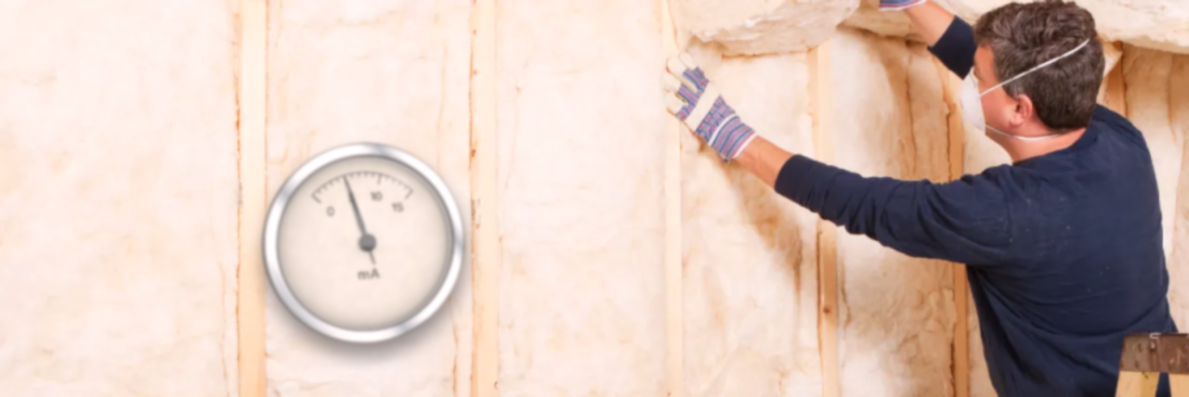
5 mA
